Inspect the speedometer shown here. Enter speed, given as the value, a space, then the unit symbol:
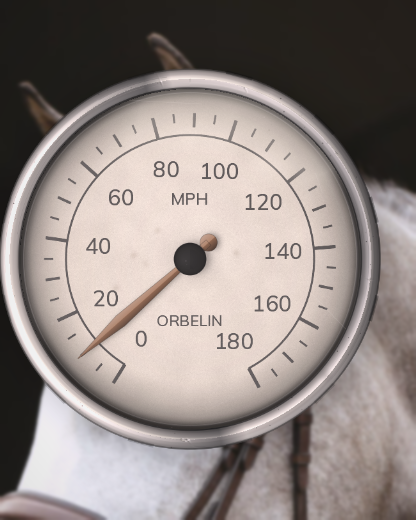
10 mph
